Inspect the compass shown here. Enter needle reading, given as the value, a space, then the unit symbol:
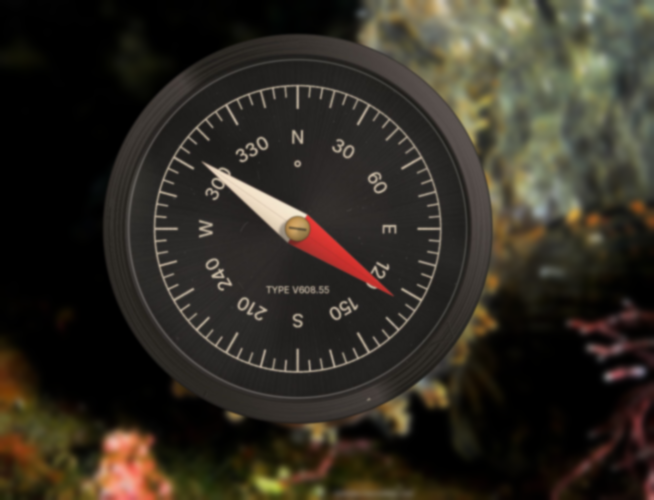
125 °
